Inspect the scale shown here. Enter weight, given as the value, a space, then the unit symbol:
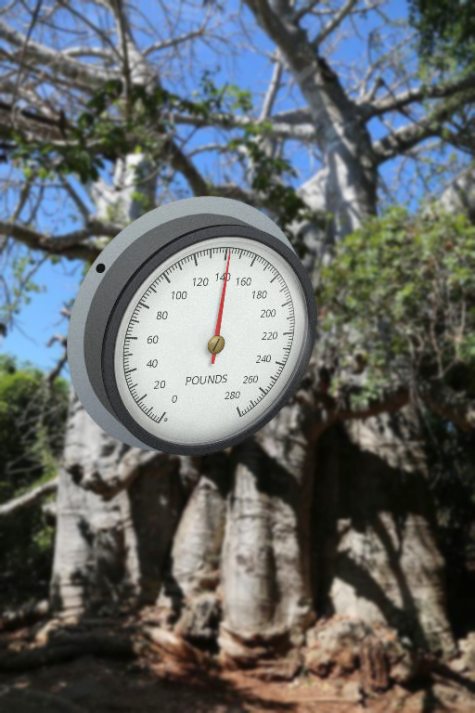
140 lb
